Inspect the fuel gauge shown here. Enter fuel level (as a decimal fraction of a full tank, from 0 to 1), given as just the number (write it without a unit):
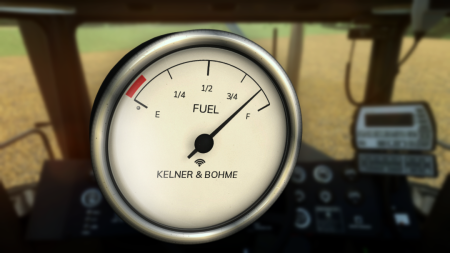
0.875
